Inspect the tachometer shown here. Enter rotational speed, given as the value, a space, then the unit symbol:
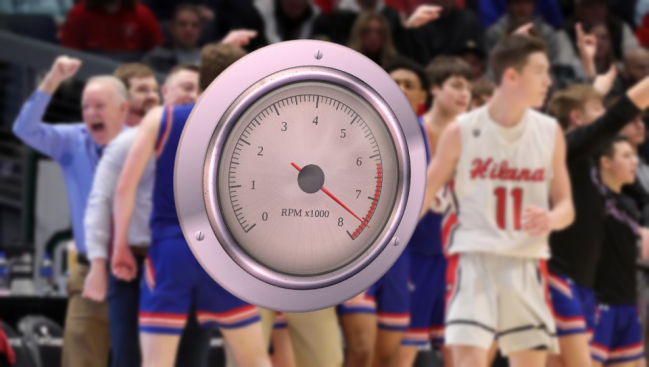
7600 rpm
